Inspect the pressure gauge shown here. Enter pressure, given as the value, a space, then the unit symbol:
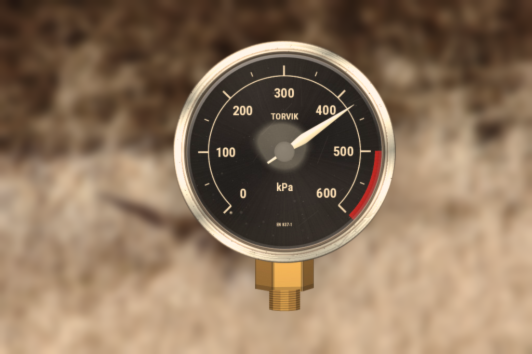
425 kPa
